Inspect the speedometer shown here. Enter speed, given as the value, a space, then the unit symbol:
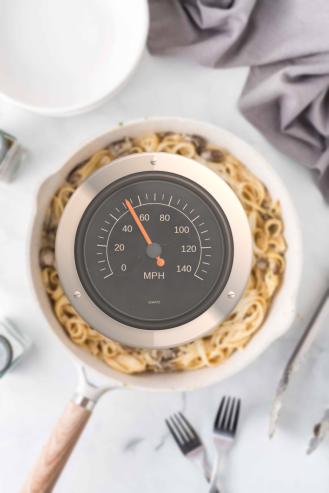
52.5 mph
